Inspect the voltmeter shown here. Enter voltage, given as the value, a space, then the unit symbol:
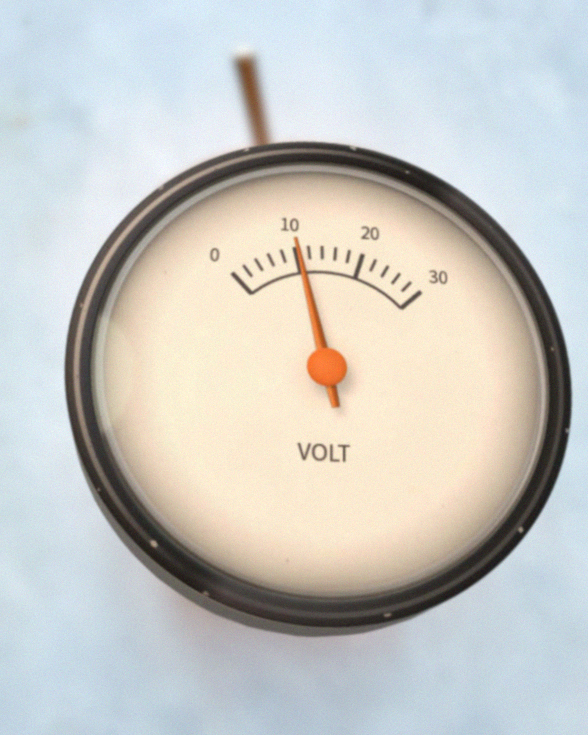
10 V
